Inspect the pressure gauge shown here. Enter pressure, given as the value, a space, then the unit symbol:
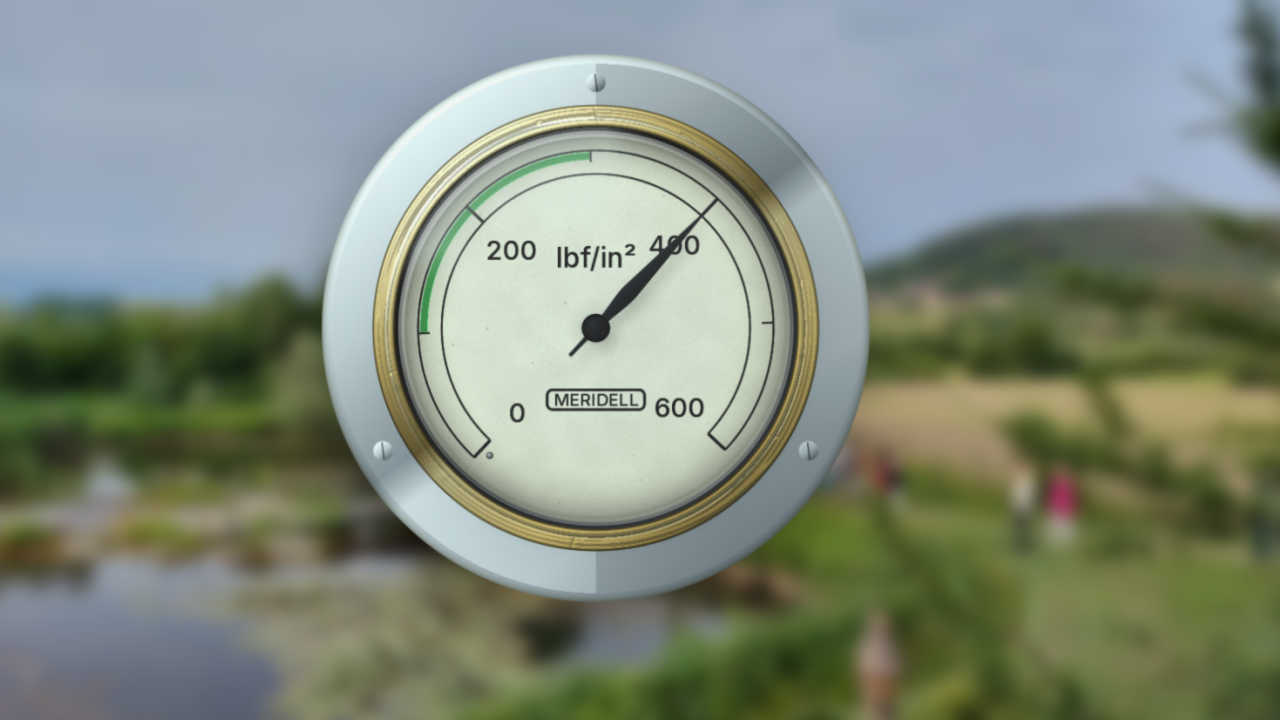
400 psi
